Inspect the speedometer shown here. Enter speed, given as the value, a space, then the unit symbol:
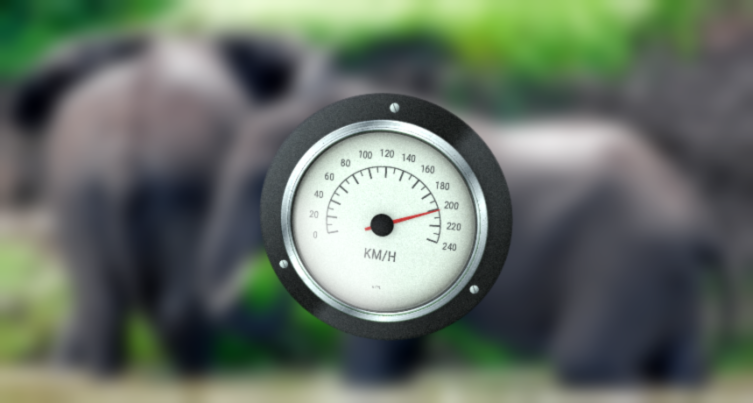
200 km/h
